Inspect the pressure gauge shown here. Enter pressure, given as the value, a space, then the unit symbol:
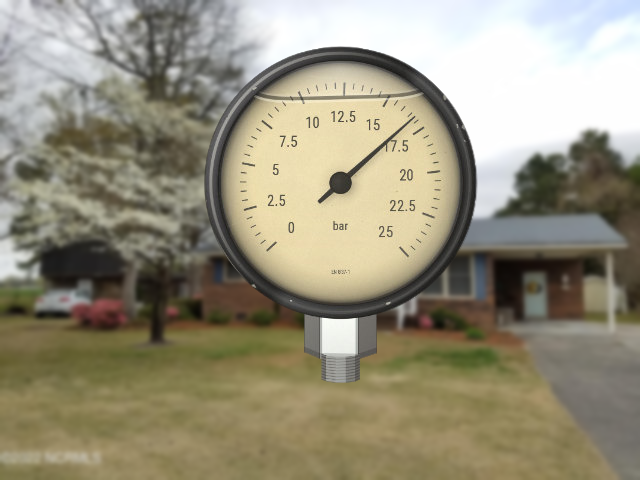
16.75 bar
